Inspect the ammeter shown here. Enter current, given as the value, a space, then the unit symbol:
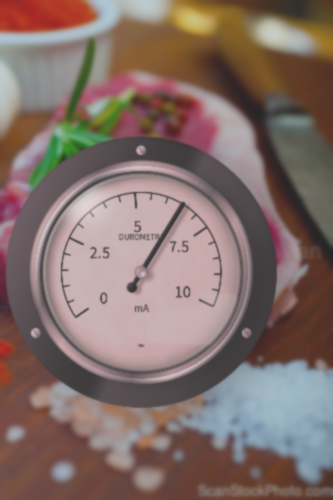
6.5 mA
